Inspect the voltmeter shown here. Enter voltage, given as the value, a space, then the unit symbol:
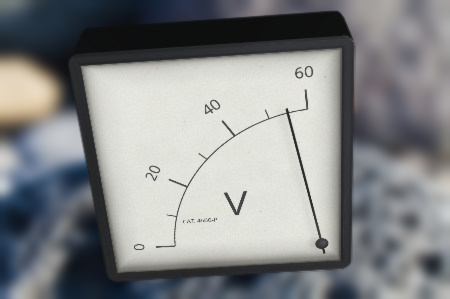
55 V
